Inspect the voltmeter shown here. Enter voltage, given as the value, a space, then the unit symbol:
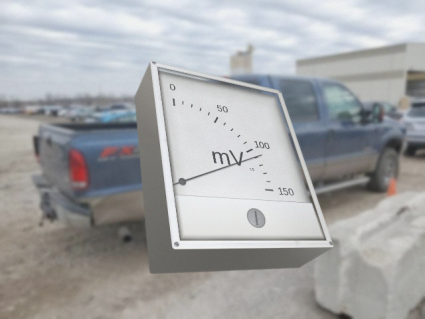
110 mV
